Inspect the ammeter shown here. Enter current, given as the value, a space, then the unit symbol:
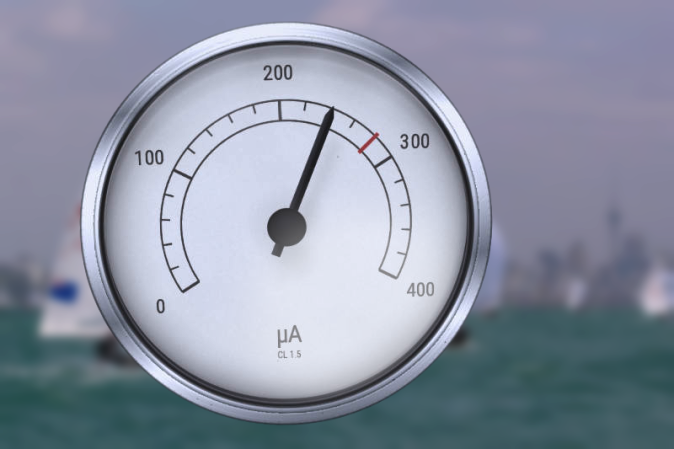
240 µA
